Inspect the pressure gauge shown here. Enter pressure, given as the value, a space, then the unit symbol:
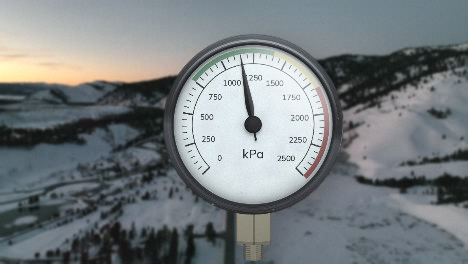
1150 kPa
